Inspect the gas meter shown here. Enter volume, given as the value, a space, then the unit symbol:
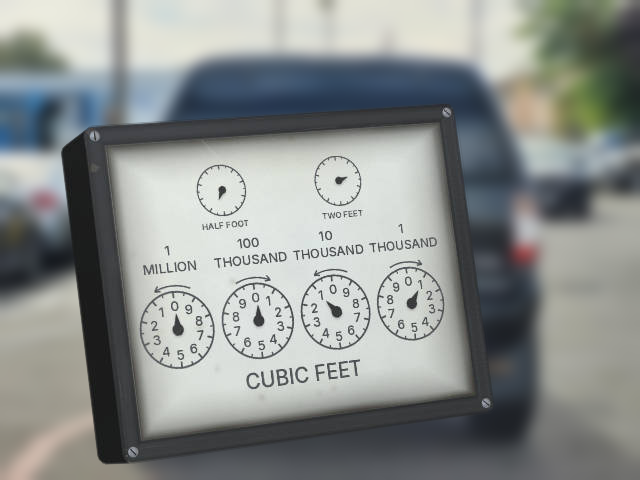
1100 ft³
